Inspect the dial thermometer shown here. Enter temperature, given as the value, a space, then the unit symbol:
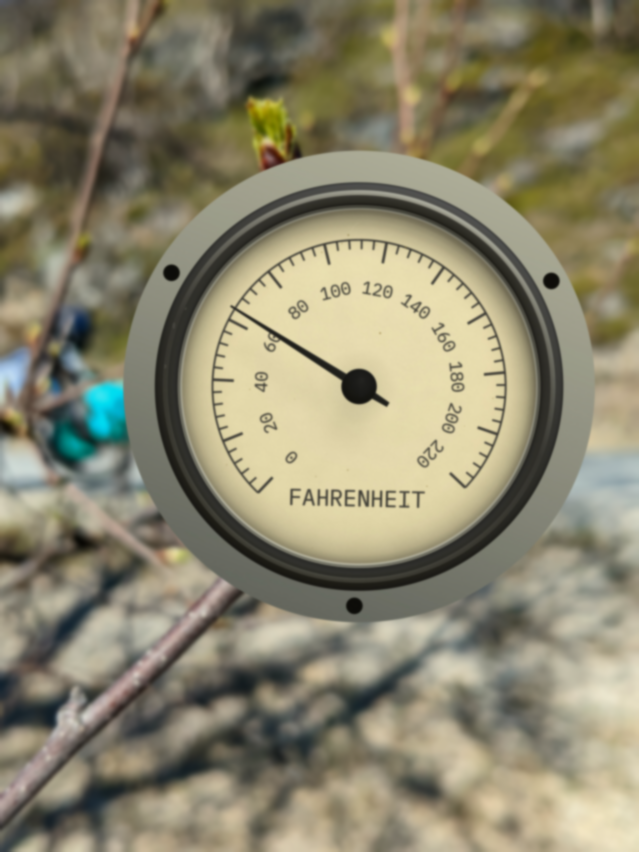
64 °F
